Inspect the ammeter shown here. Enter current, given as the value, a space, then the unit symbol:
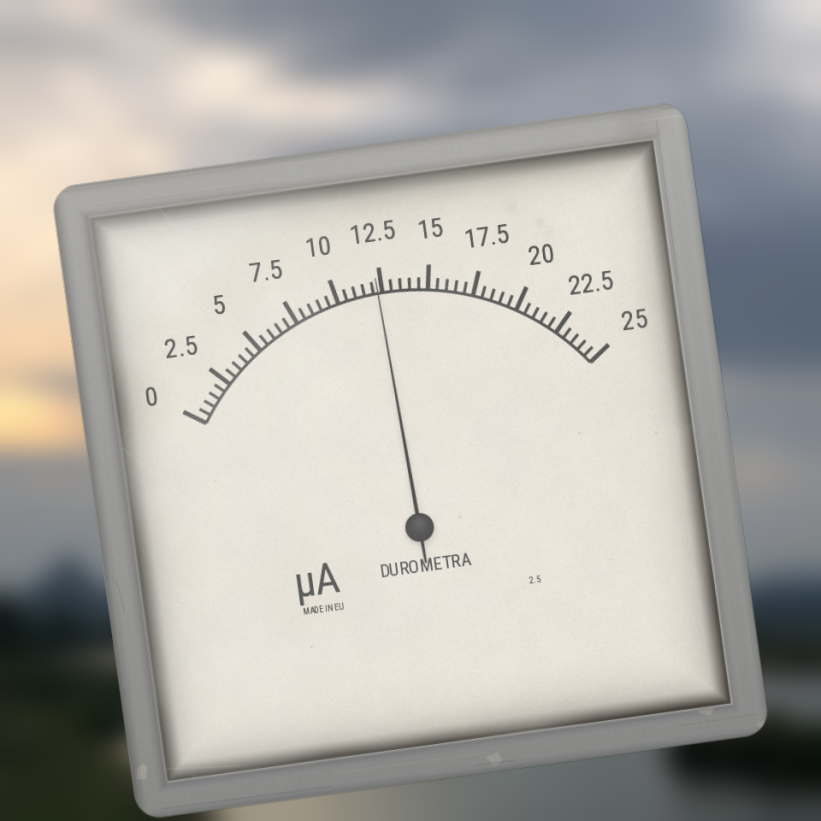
12.25 µA
